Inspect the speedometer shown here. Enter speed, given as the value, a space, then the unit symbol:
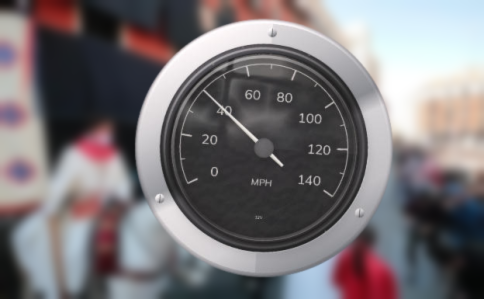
40 mph
